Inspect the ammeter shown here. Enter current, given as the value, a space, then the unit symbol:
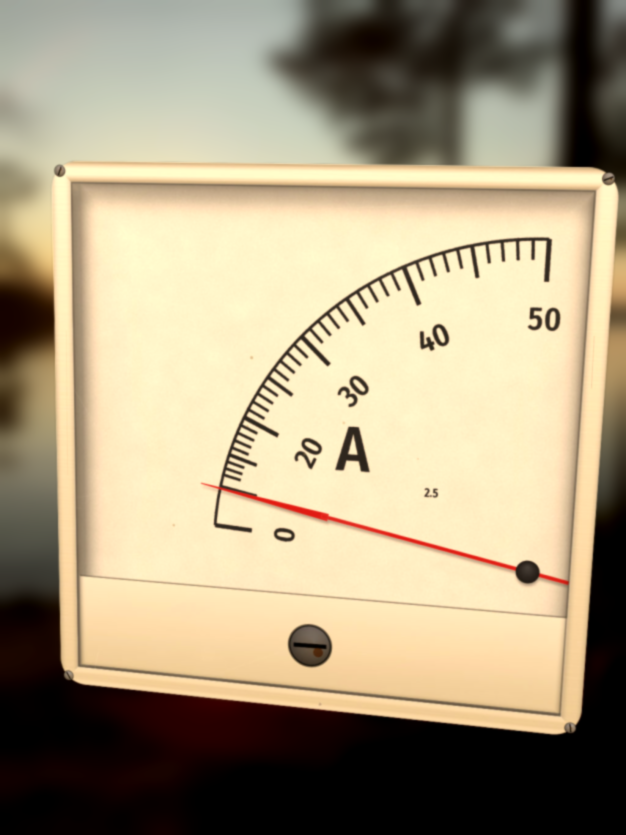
10 A
